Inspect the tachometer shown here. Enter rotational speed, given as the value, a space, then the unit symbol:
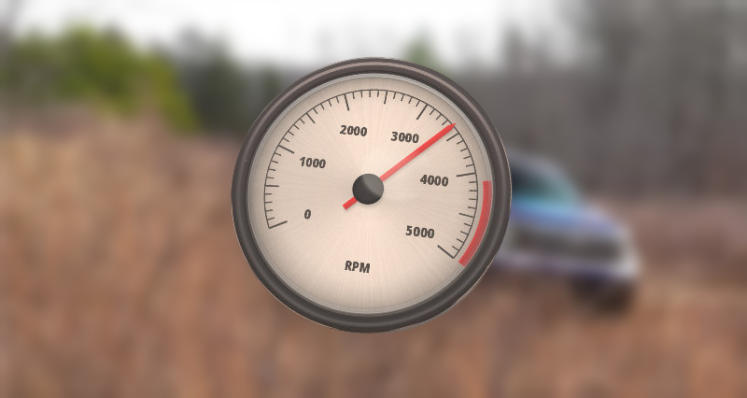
3400 rpm
